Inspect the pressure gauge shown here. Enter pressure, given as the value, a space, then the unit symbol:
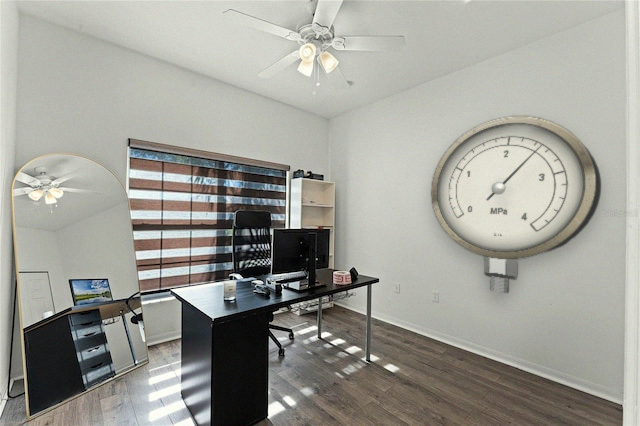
2.5 MPa
